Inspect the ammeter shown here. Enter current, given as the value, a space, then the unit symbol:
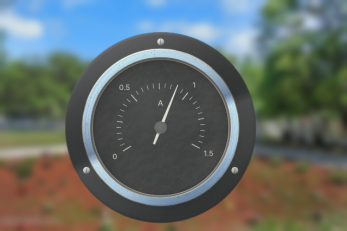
0.9 A
